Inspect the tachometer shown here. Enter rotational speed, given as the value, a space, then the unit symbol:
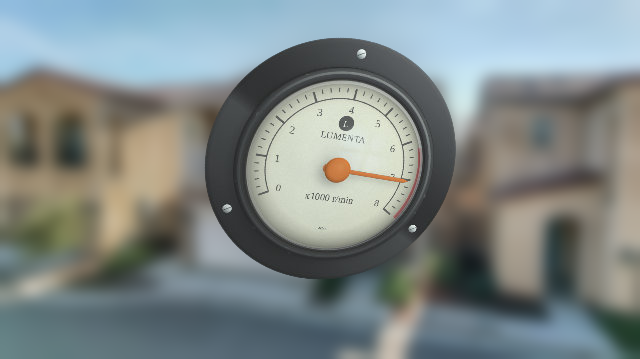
7000 rpm
